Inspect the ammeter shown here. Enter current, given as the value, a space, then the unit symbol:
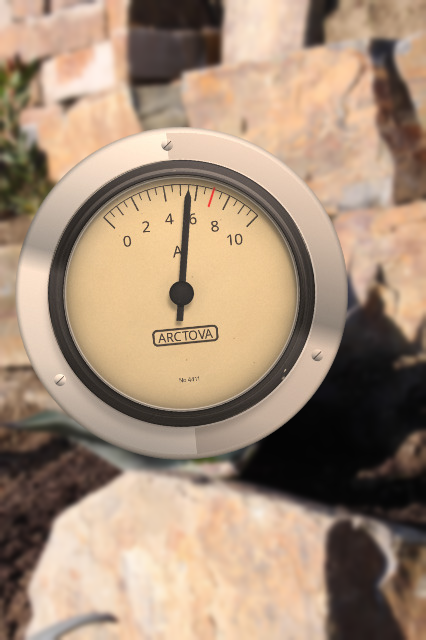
5.5 A
